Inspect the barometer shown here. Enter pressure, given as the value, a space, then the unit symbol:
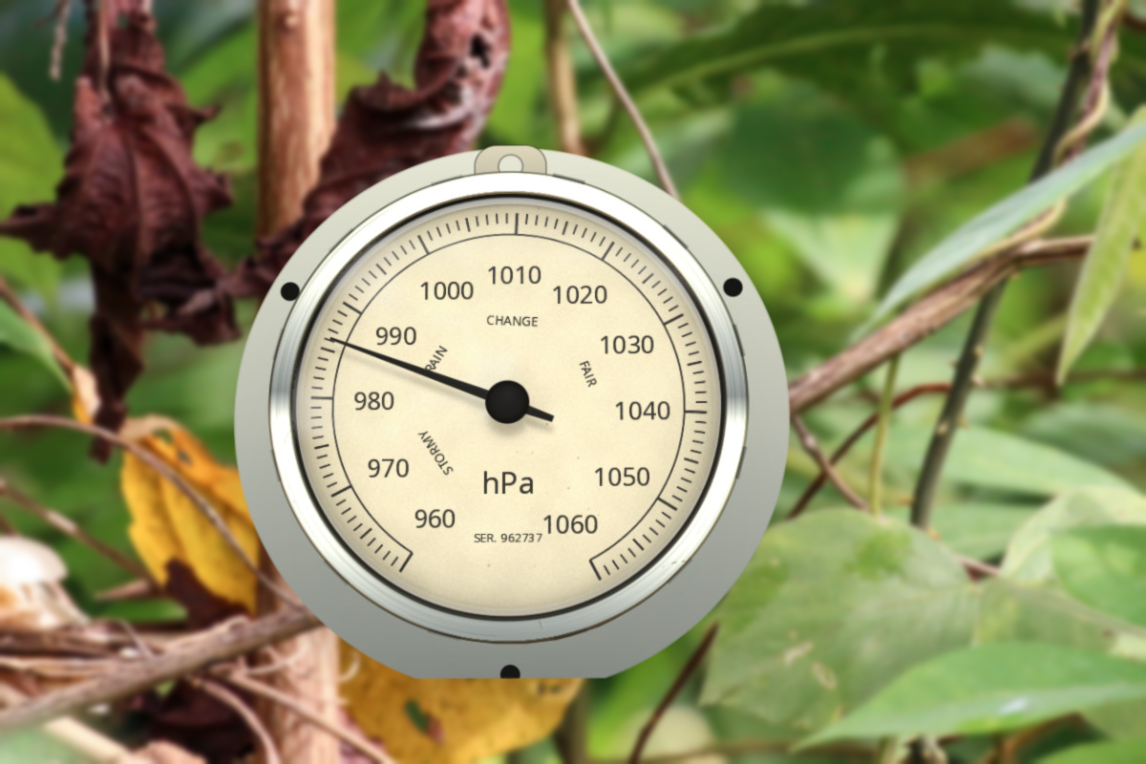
986 hPa
